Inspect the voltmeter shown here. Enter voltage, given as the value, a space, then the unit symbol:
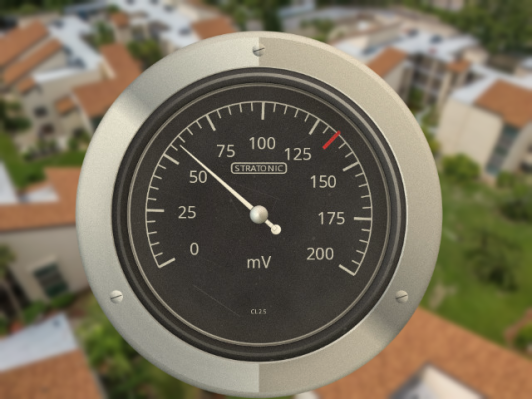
57.5 mV
